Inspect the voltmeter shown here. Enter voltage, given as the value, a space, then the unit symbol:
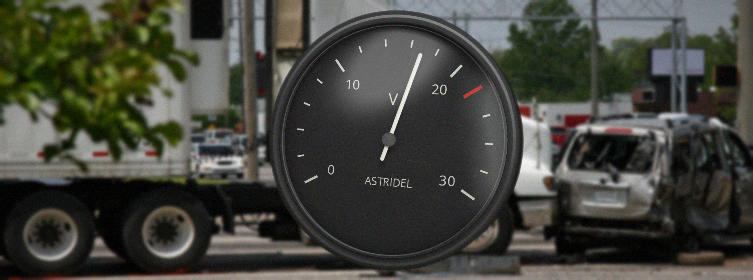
17 V
